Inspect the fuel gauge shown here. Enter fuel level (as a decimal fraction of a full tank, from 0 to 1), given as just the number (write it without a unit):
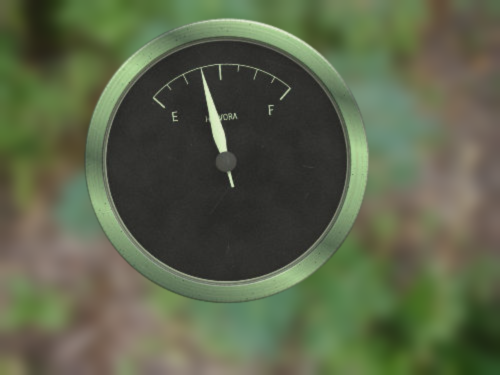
0.375
